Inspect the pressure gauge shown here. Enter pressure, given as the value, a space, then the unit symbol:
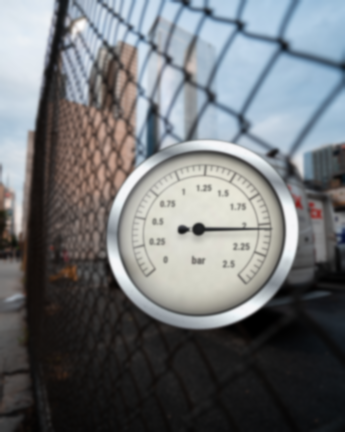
2.05 bar
